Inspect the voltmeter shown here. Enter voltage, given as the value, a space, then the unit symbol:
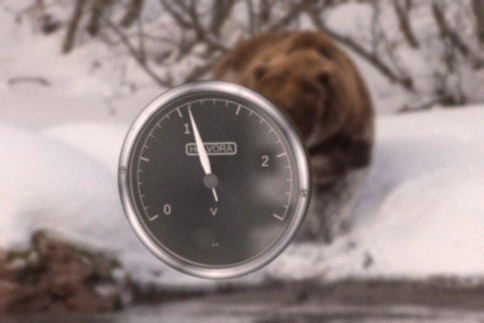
1.1 V
